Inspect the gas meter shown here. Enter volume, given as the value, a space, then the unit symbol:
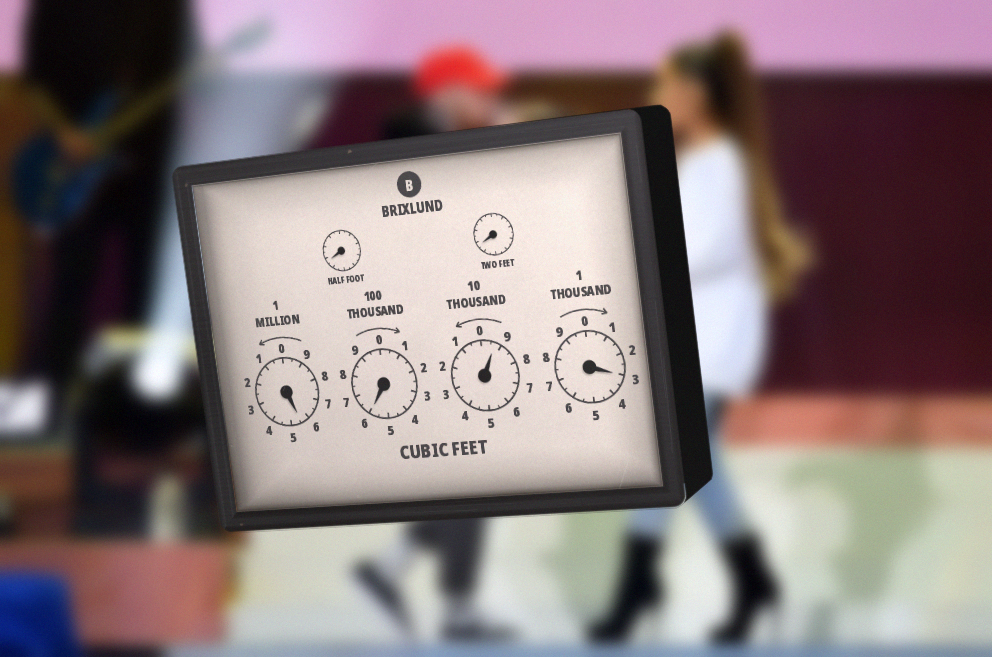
559300 ft³
